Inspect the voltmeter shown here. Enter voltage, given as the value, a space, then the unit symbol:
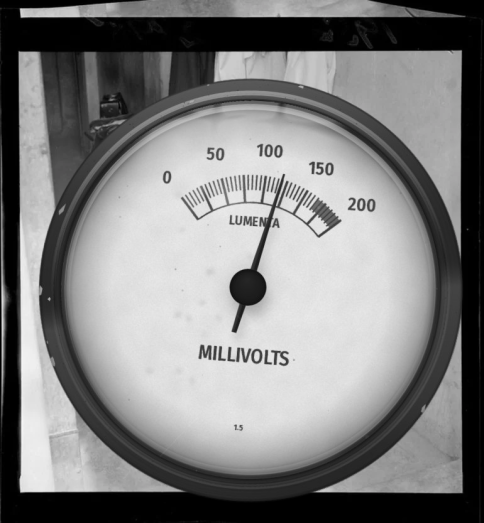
120 mV
